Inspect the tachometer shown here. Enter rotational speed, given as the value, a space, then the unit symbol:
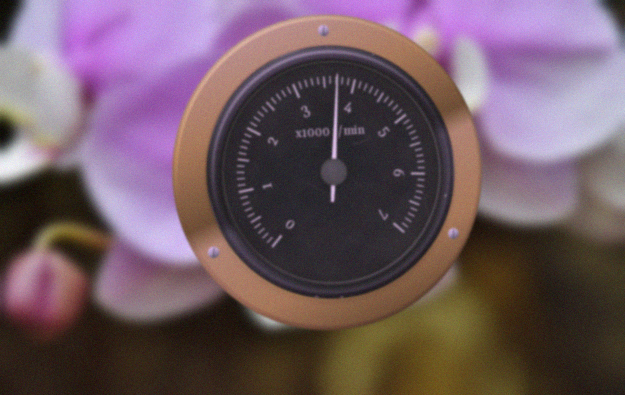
3700 rpm
